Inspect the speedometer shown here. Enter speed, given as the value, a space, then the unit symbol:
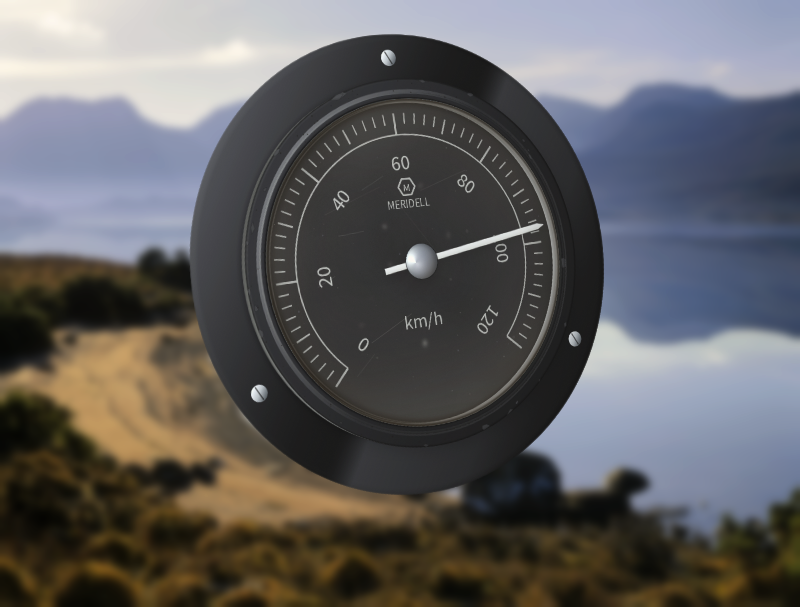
97 km/h
